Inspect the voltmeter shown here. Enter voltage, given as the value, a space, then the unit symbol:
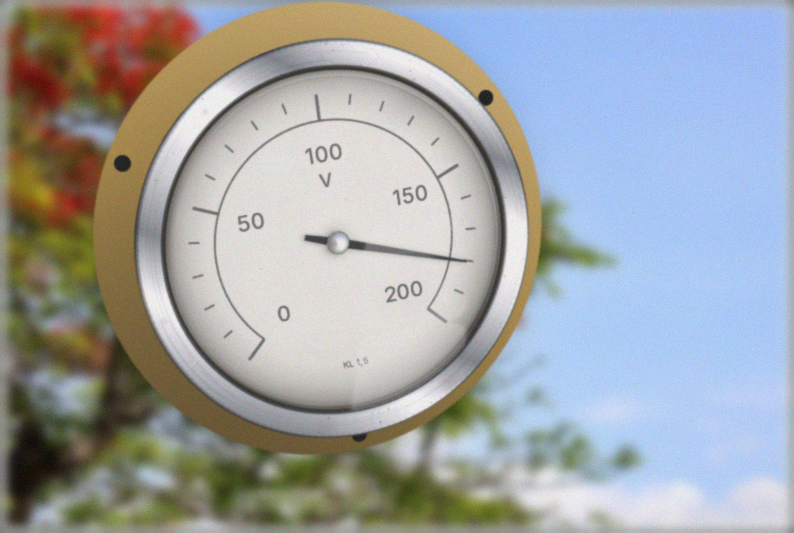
180 V
